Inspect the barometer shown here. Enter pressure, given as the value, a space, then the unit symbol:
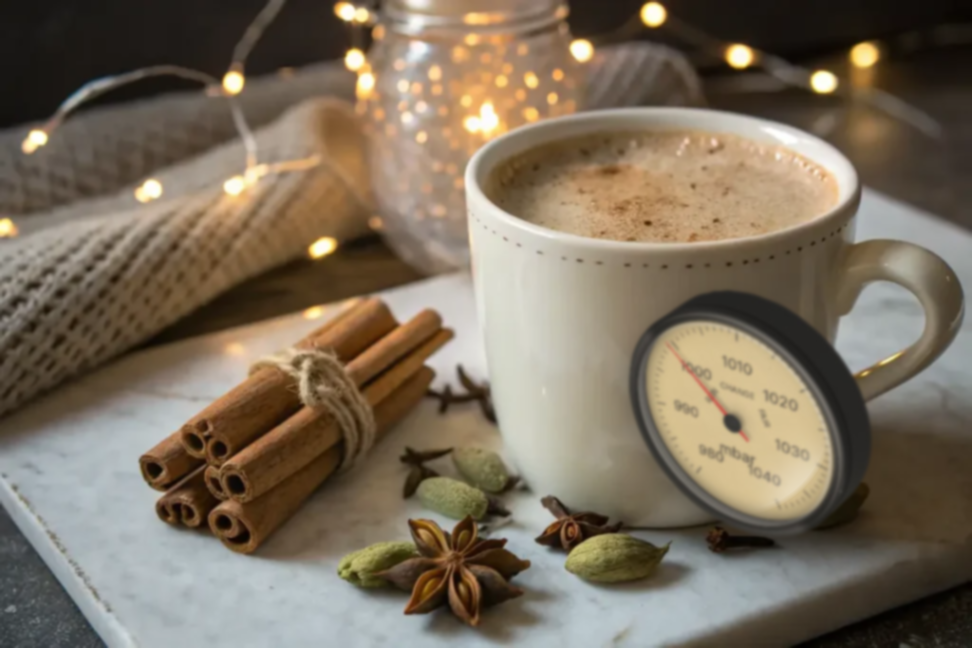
1000 mbar
